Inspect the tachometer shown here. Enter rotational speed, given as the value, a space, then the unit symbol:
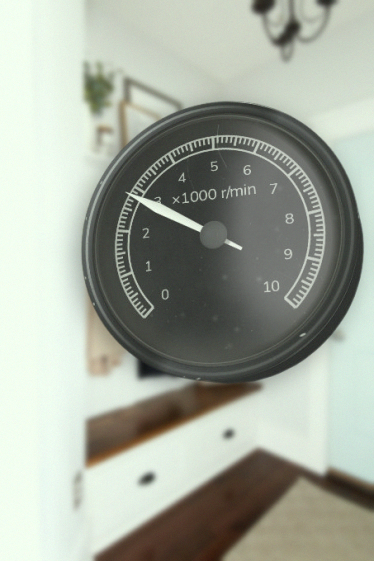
2800 rpm
